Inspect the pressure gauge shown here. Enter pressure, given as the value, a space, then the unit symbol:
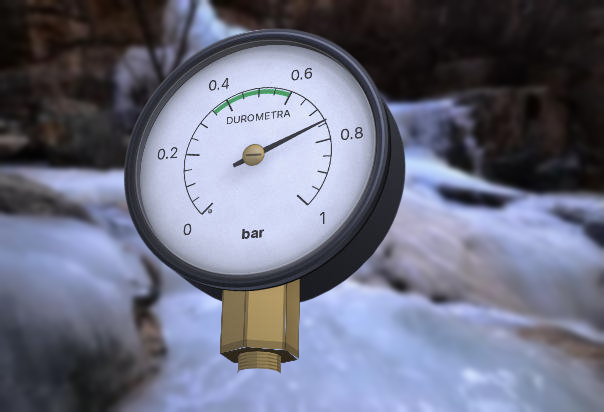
0.75 bar
